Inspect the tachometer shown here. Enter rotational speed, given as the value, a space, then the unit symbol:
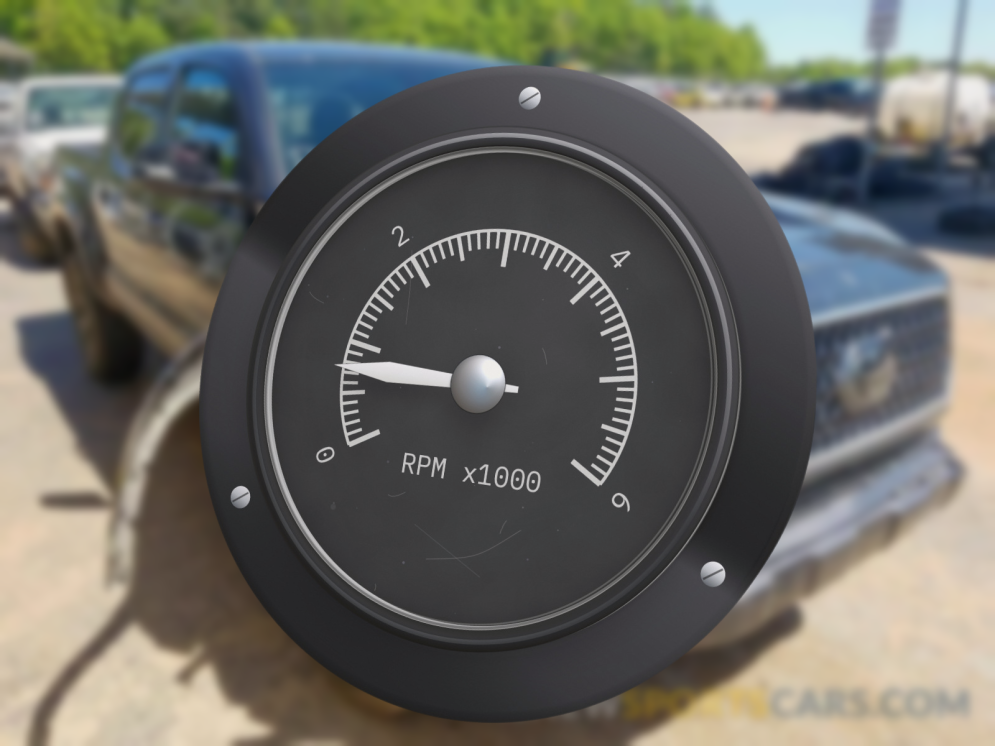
750 rpm
